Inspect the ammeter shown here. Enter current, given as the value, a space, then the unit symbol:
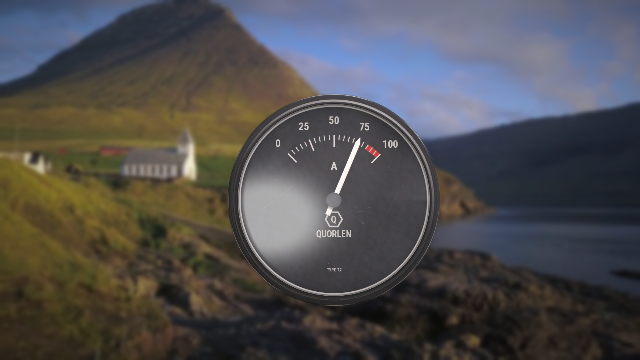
75 A
